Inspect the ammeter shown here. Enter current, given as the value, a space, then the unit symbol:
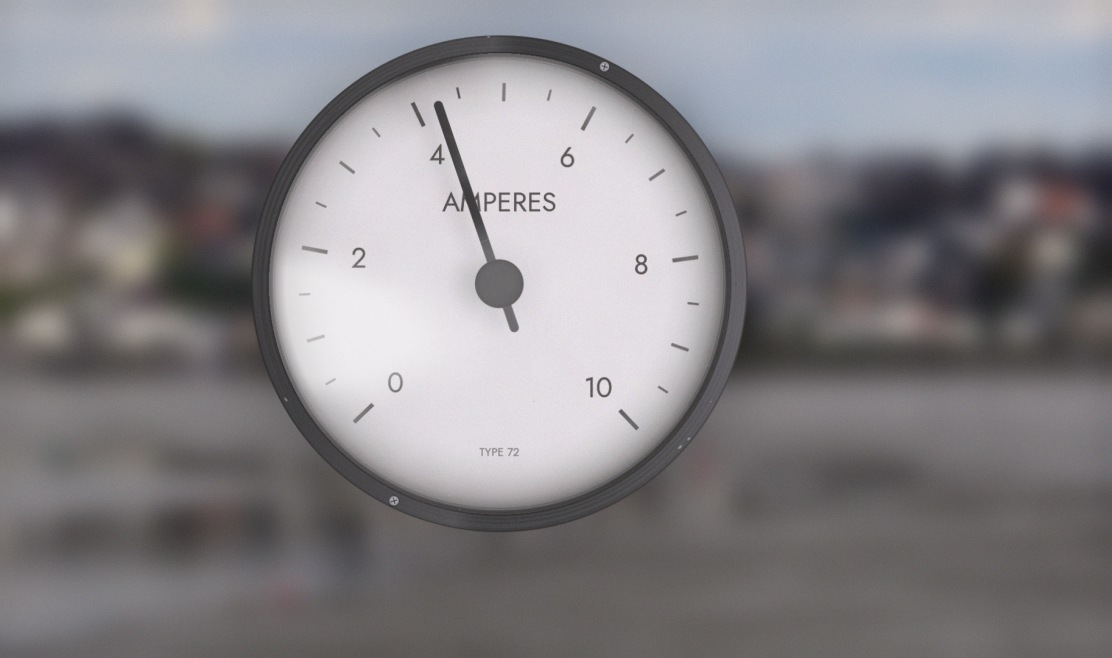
4.25 A
